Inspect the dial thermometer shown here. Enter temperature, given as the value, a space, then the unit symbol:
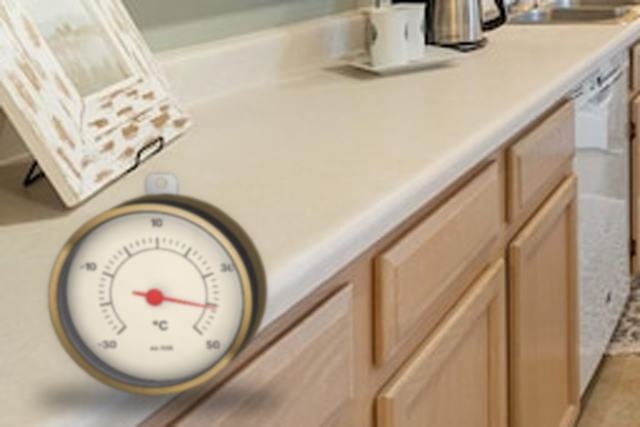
40 °C
